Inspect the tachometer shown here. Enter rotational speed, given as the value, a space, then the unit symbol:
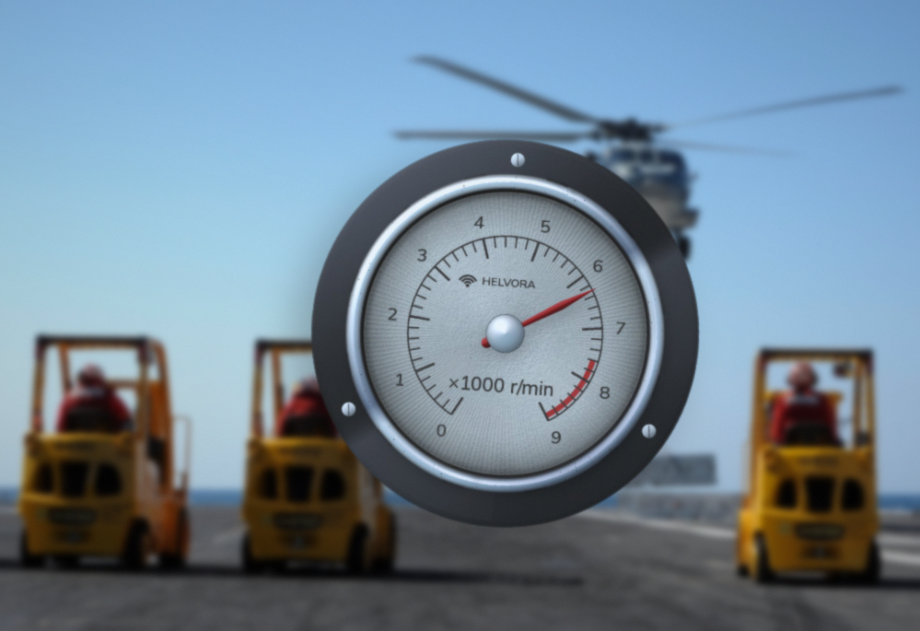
6300 rpm
